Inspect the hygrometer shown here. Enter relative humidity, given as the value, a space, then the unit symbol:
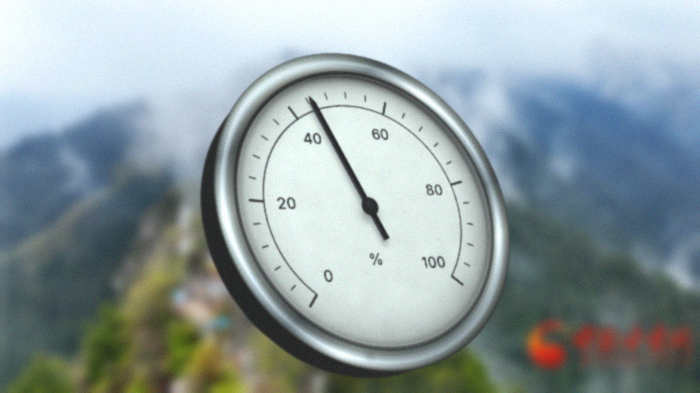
44 %
